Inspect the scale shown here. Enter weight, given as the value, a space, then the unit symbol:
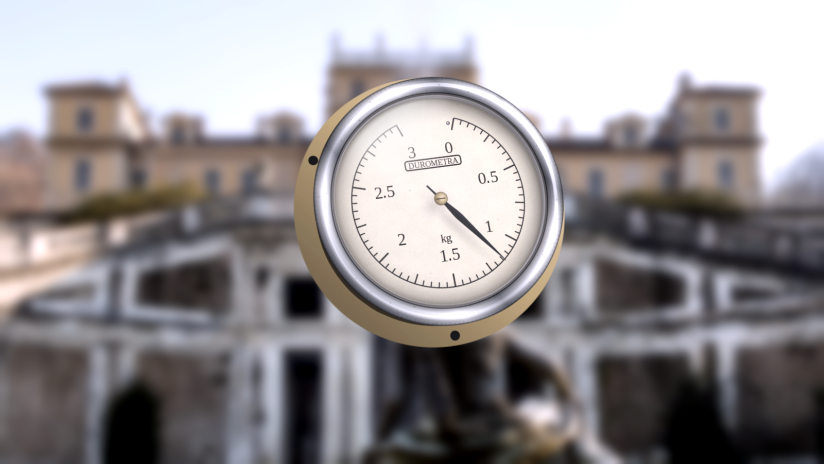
1.15 kg
